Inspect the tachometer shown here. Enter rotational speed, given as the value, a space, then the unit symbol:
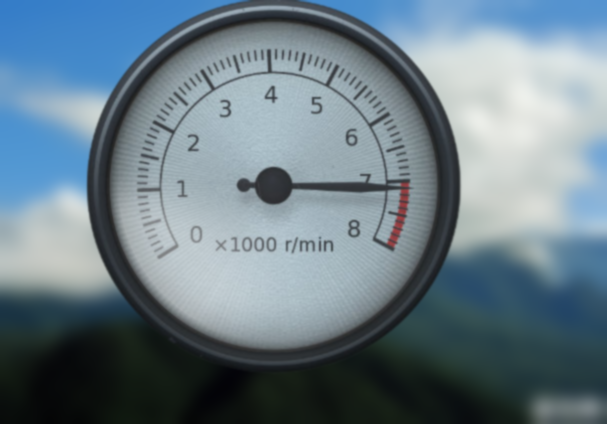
7100 rpm
